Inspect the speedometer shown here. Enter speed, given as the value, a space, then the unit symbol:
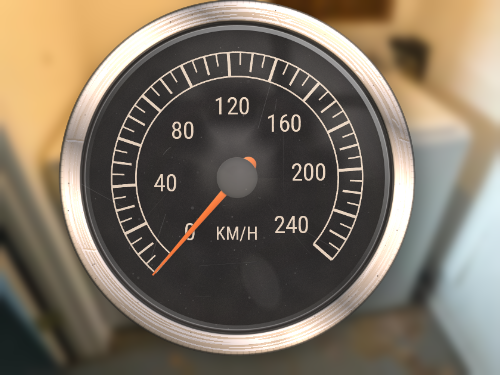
0 km/h
